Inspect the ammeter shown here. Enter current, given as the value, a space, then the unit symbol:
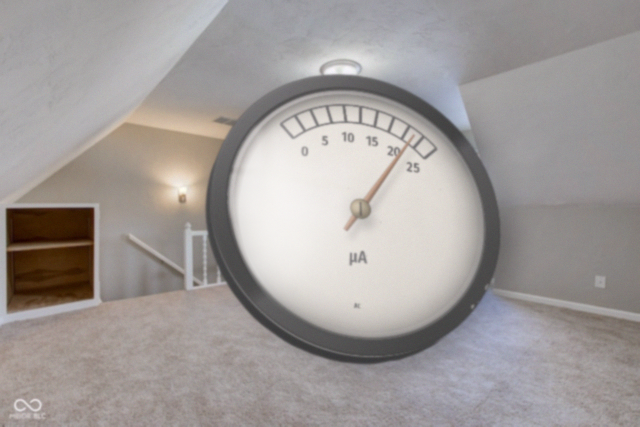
21.25 µA
